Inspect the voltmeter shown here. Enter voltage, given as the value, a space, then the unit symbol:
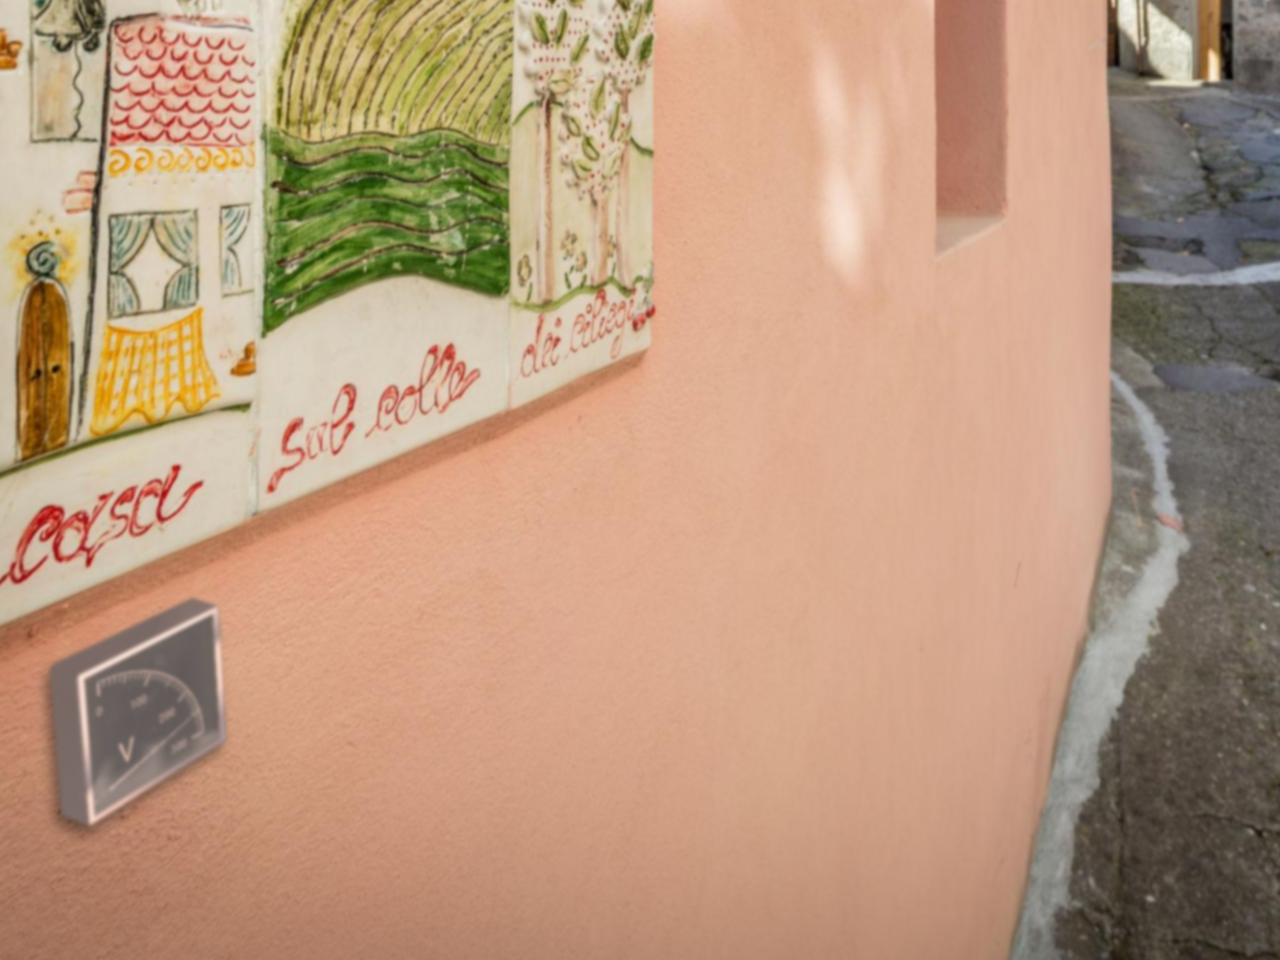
250 V
